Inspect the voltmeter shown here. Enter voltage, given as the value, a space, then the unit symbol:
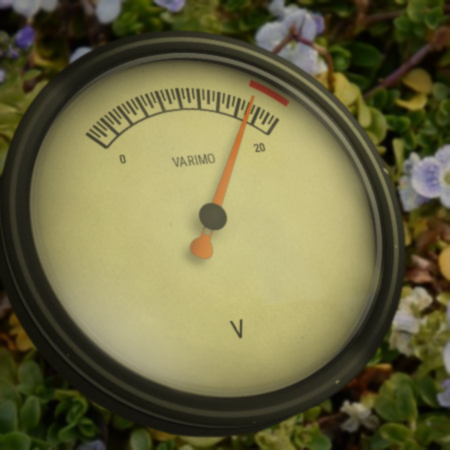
17 V
